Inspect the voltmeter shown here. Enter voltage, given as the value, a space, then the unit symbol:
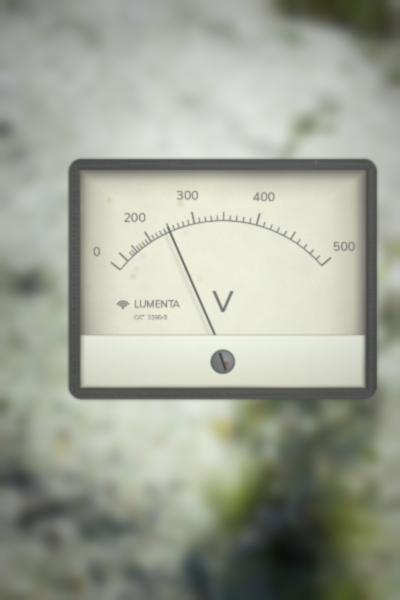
250 V
